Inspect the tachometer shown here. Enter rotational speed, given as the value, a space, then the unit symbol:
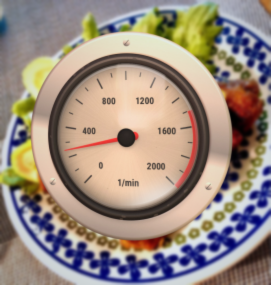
250 rpm
